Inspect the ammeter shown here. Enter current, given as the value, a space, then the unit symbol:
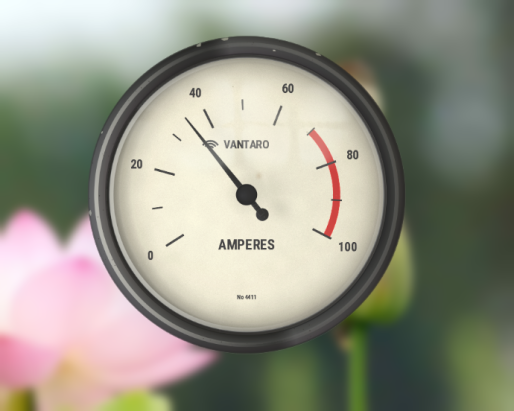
35 A
